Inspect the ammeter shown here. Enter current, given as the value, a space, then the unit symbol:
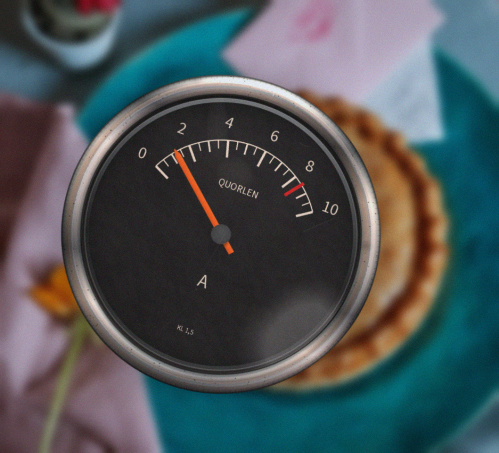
1.25 A
